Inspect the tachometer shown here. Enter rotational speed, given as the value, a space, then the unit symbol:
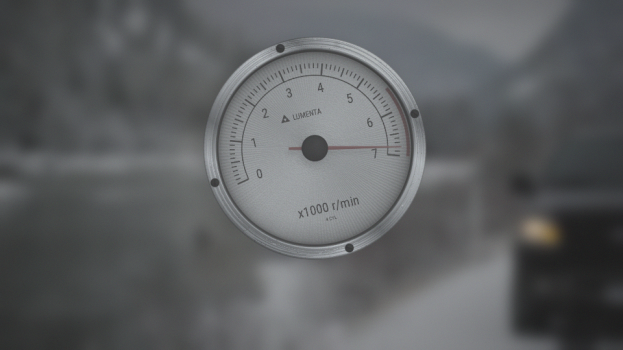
6800 rpm
